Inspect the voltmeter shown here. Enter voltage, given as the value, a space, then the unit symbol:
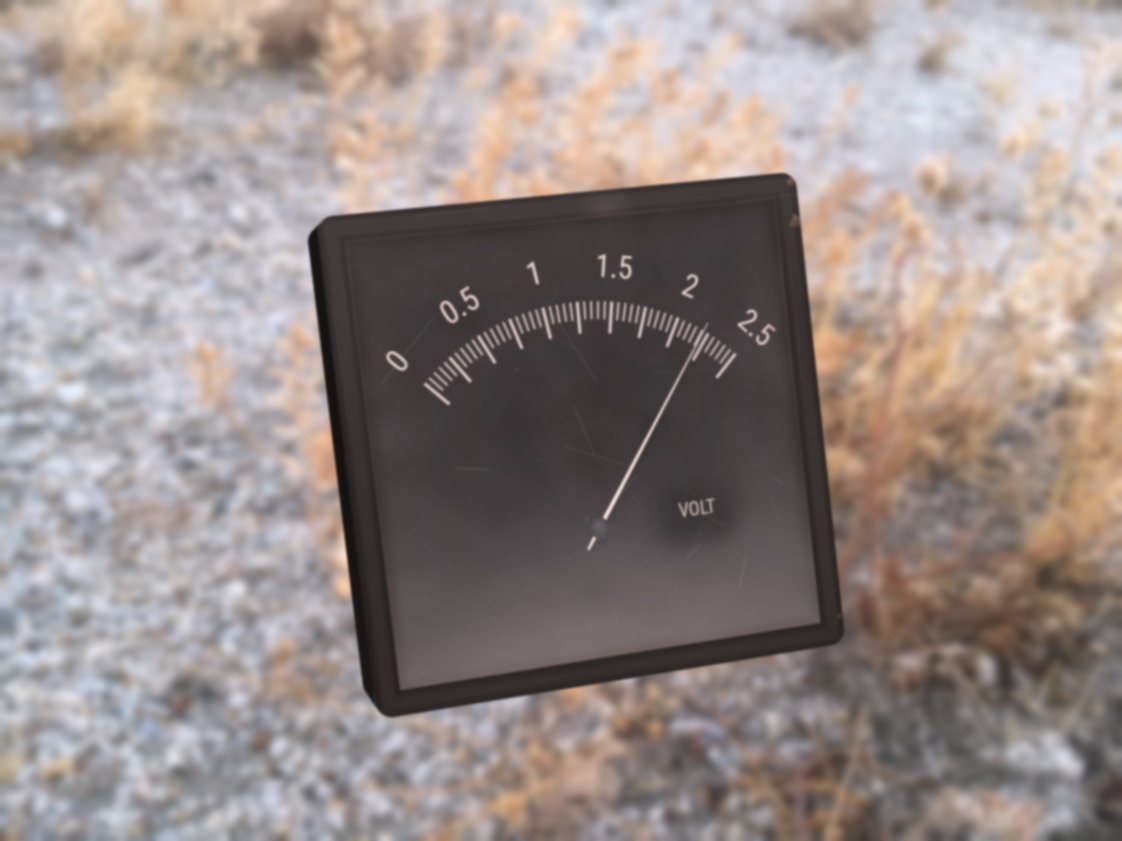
2.2 V
